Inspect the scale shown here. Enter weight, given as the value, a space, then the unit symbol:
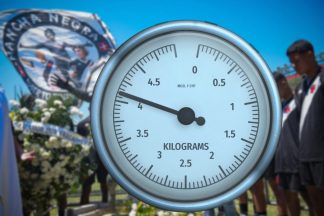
4.1 kg
